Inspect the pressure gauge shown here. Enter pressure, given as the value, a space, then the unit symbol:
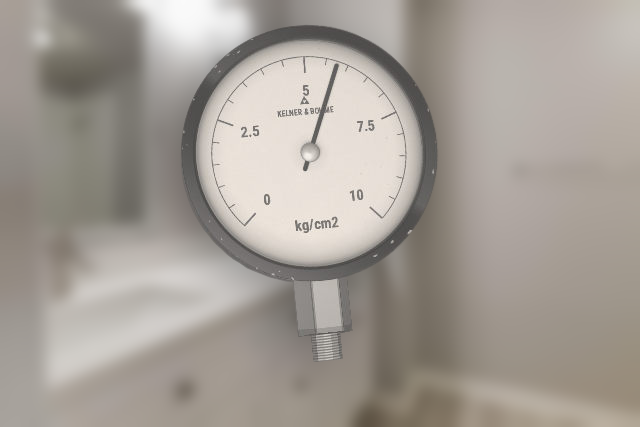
5.75 kg/cm²
